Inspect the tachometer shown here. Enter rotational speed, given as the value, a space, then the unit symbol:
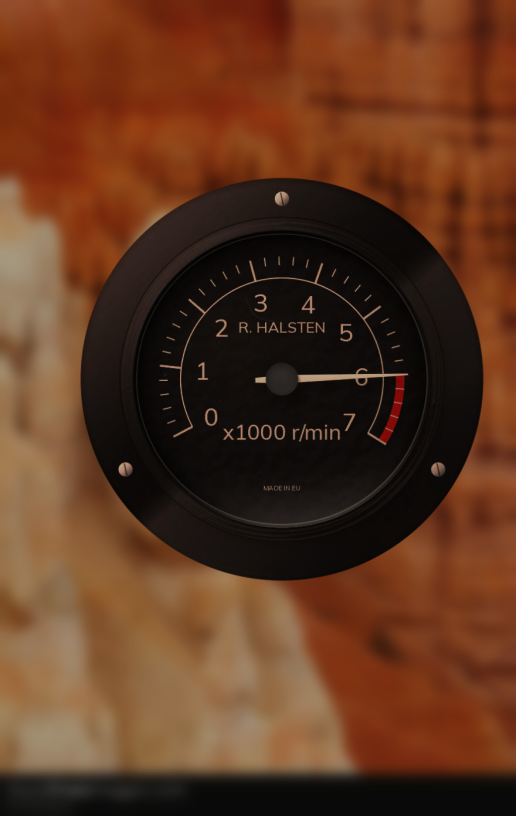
6000 rpm
